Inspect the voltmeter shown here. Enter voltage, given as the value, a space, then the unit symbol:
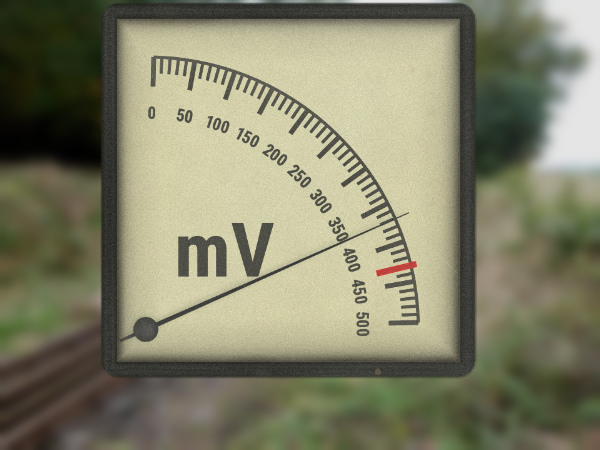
370 mV
